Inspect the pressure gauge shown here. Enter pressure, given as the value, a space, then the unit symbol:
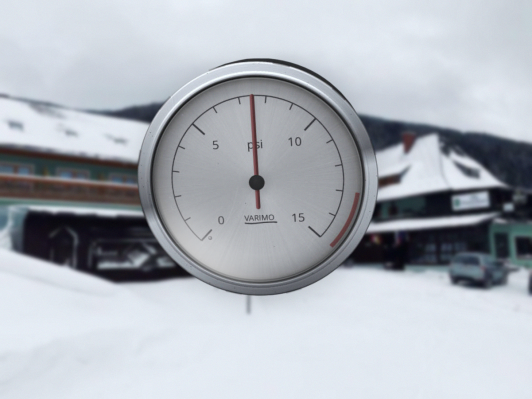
7.5 psi
